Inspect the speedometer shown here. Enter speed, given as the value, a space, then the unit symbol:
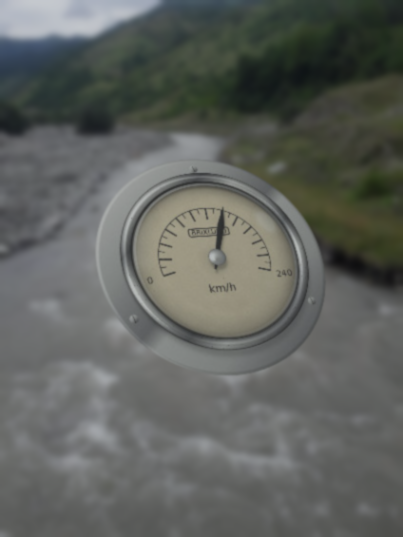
140 km/h
